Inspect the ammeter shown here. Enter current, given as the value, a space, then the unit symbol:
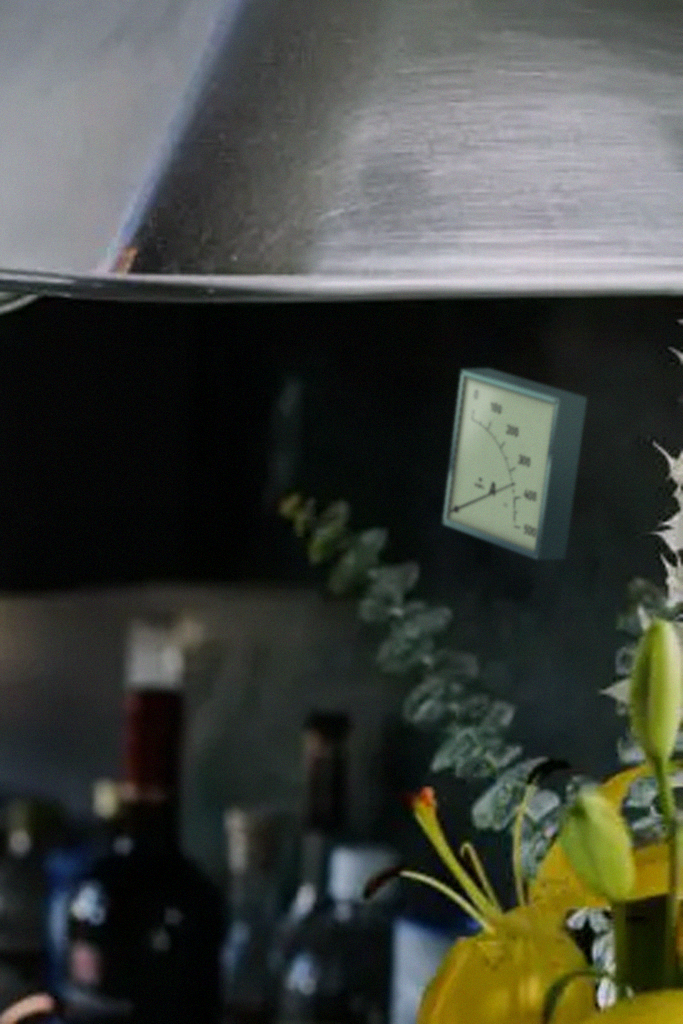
350 A
